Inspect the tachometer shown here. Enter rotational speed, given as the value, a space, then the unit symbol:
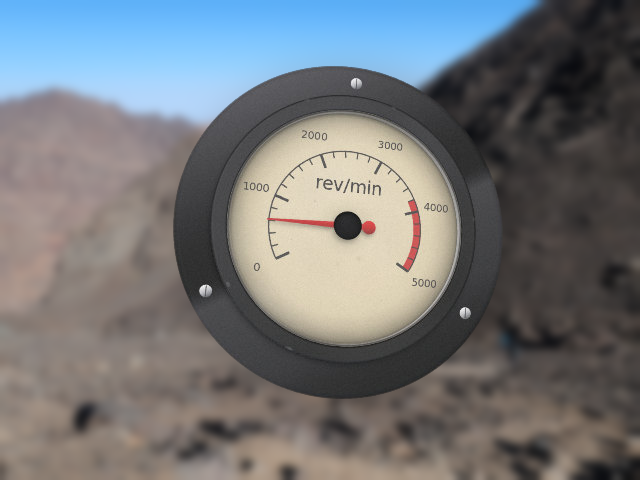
600 rpm
